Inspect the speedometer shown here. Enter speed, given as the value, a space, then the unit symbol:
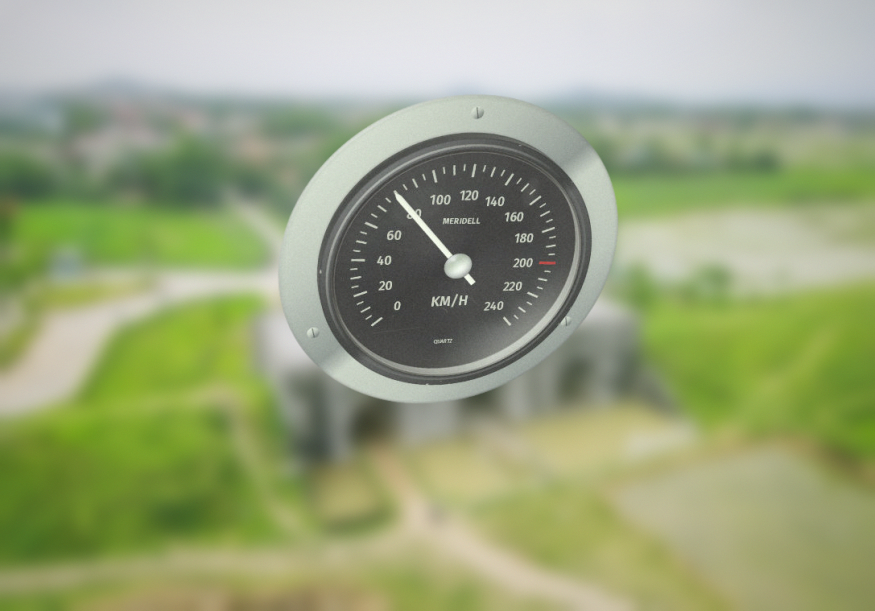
80 km/h
